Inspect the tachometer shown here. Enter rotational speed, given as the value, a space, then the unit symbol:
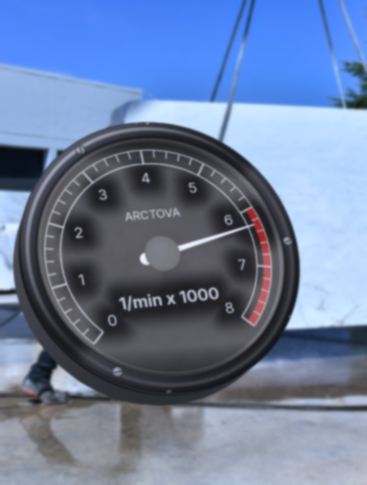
6300 rpm
